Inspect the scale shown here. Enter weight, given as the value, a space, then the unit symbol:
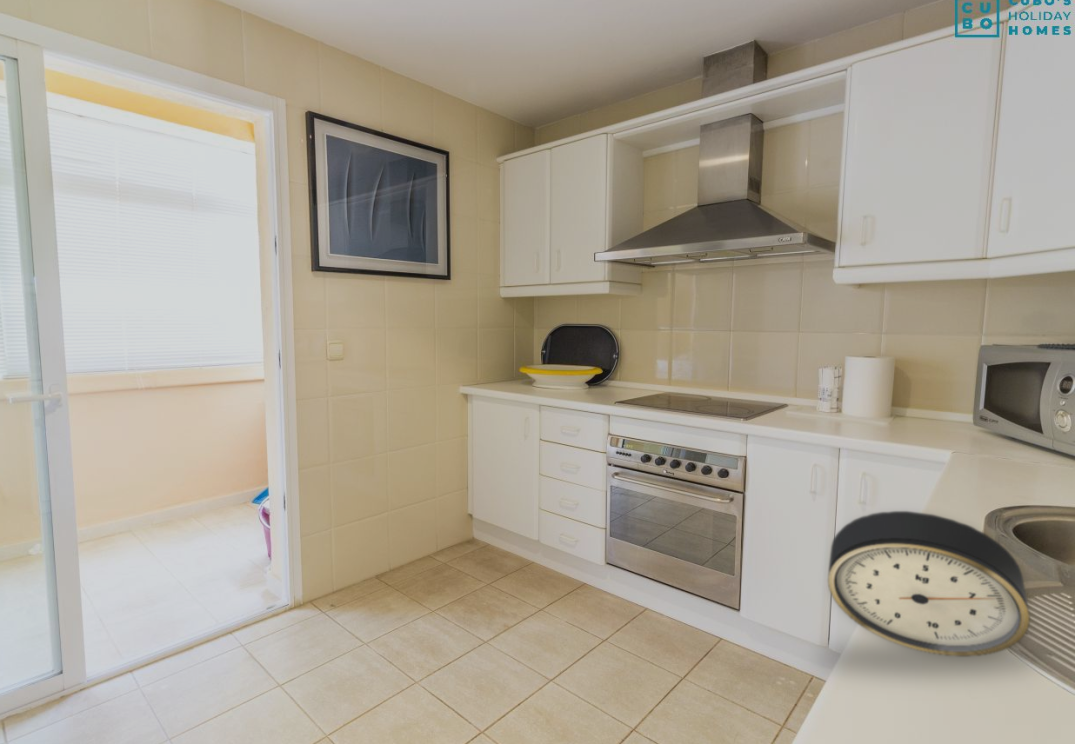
7 kg
